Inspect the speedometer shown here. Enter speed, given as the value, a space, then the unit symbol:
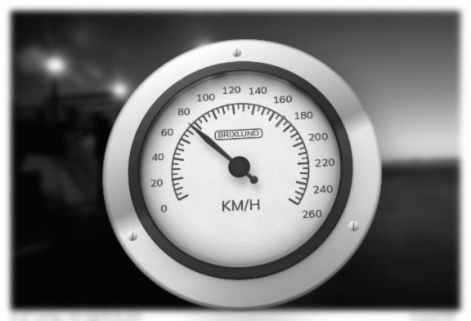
75 km/h
